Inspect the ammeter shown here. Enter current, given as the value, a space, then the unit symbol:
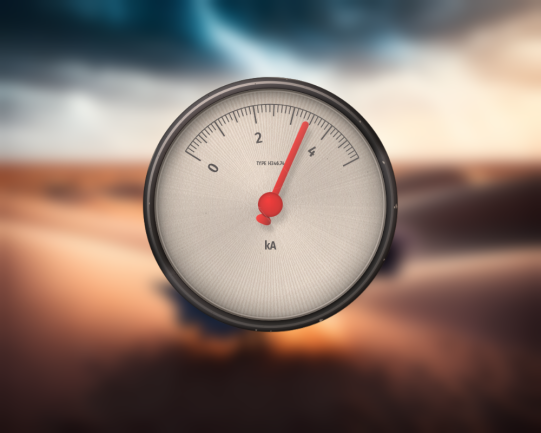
3.4 kA
